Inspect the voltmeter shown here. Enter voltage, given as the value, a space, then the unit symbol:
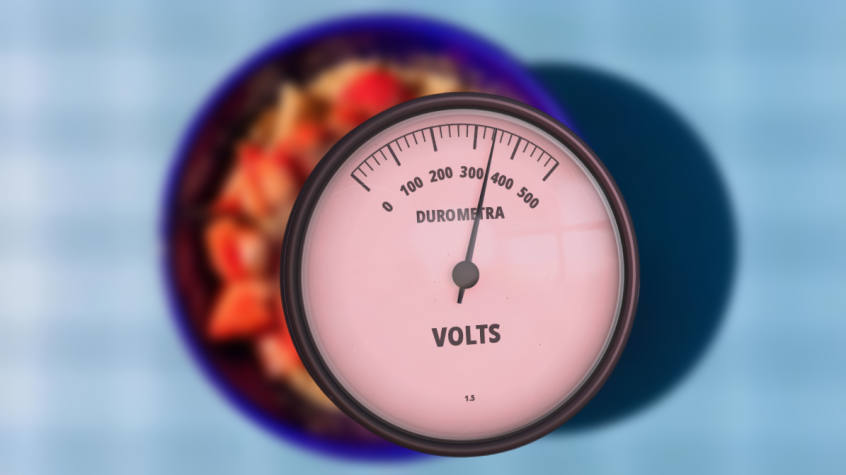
340 V
